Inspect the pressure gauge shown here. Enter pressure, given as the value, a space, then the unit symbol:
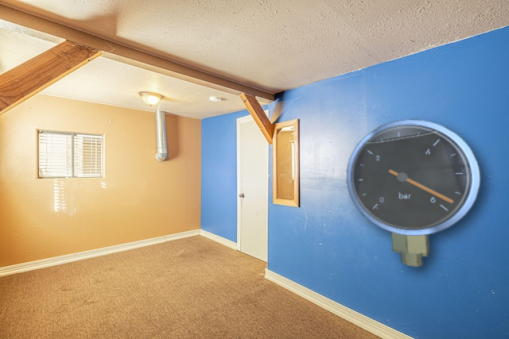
5.75 bar
